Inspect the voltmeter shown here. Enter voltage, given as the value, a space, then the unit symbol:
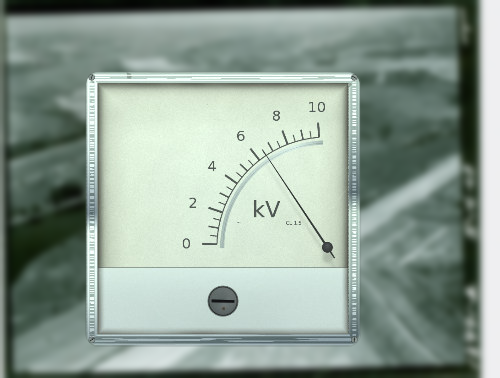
6.5 kV
